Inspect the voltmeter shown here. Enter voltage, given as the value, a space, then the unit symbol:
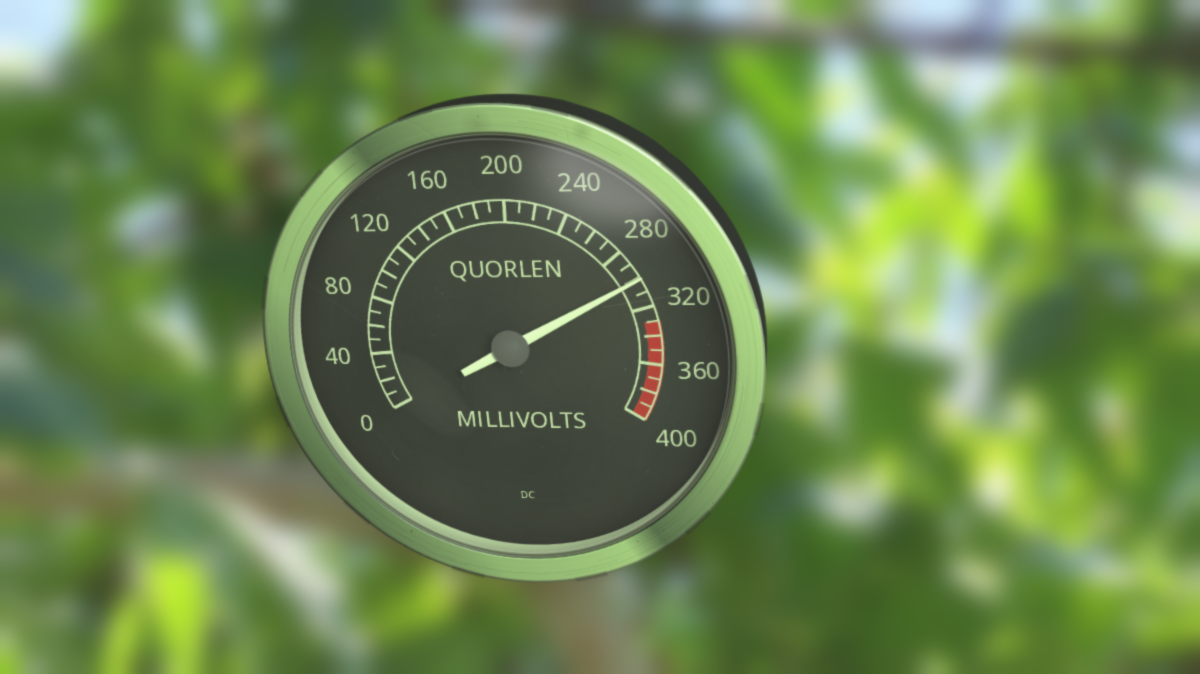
300 mV
